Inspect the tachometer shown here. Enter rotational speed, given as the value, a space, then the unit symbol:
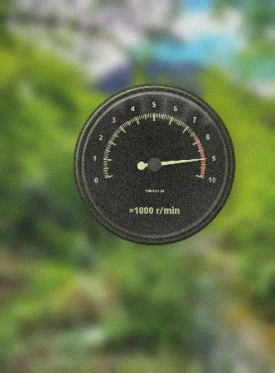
9000 rpm
